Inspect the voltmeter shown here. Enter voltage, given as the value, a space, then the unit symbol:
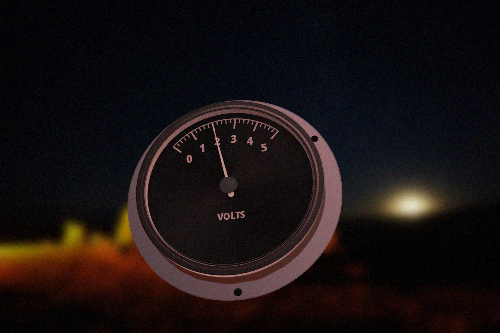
2 V
